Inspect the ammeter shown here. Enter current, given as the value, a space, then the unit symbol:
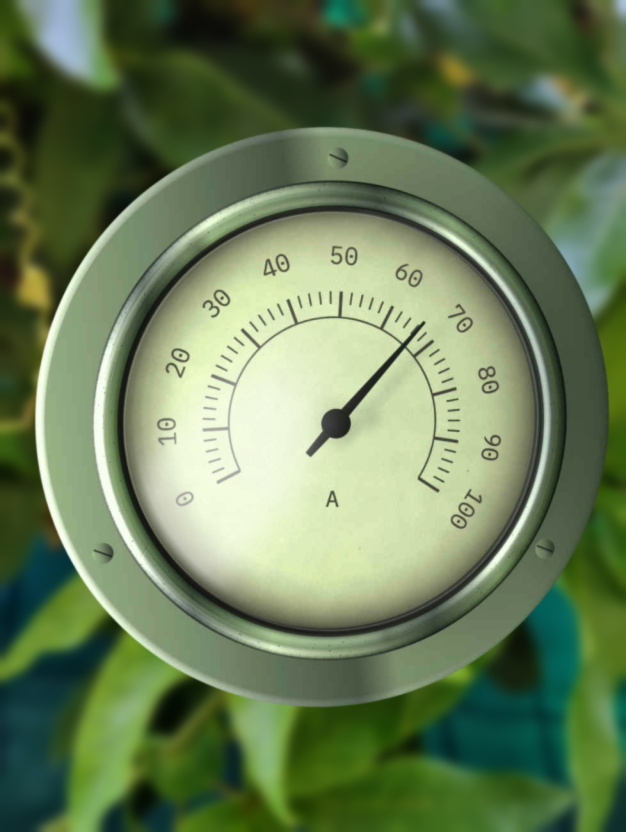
66 A
